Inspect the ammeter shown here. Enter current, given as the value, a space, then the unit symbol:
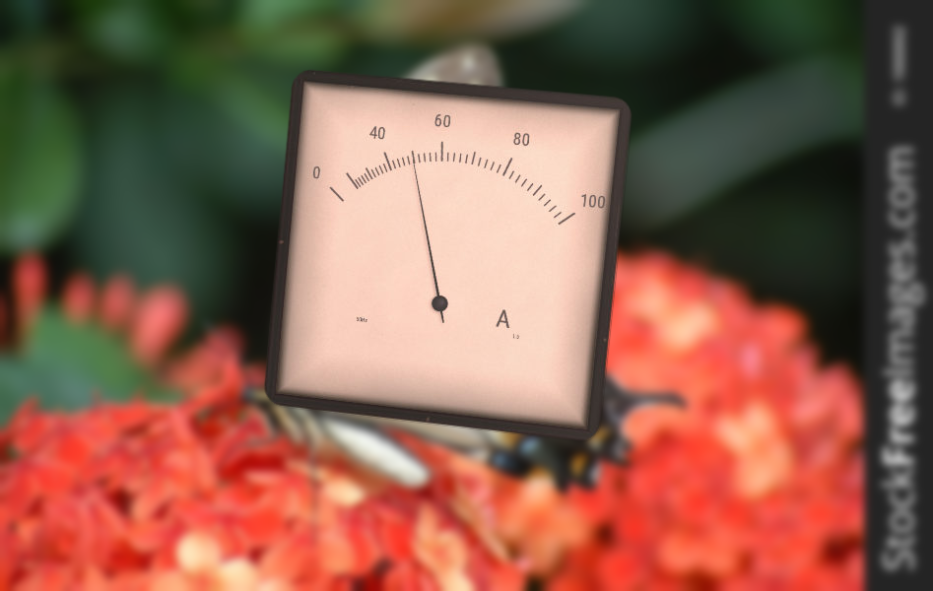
50 A
